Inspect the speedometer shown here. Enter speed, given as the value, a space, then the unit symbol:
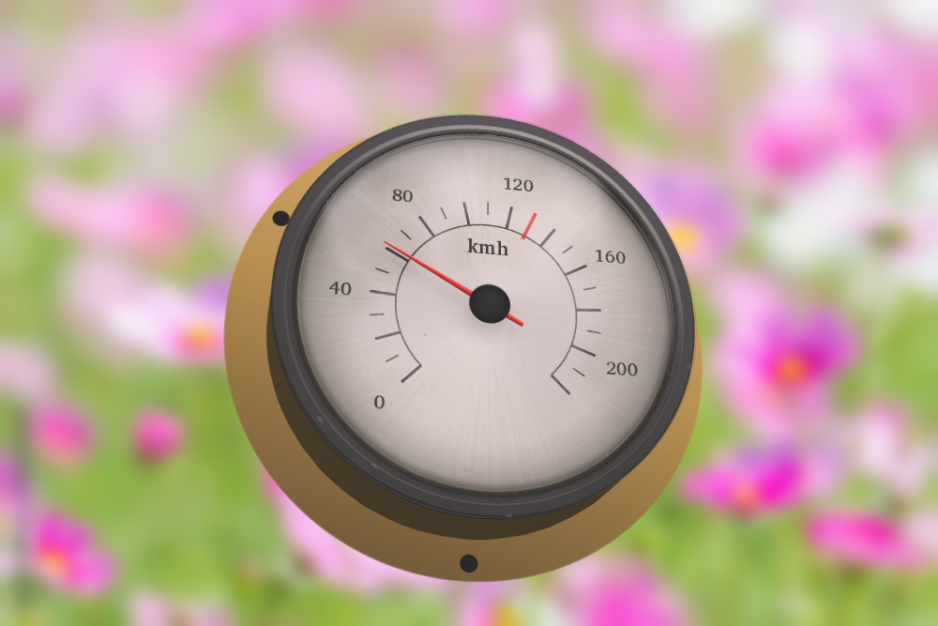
60 km/h
